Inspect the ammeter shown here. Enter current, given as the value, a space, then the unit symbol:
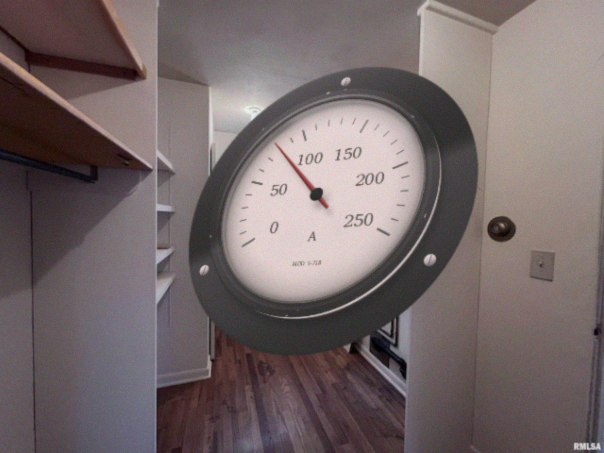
80 A
